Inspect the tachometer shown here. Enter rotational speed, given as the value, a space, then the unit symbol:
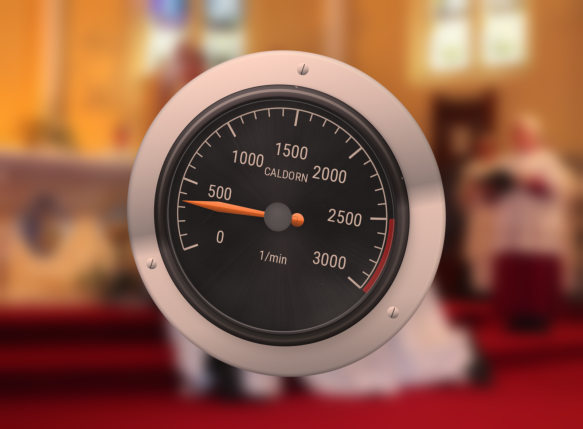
350 rpm
